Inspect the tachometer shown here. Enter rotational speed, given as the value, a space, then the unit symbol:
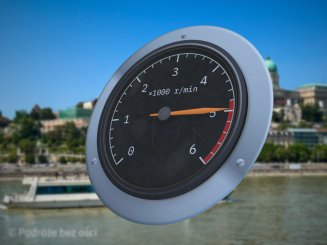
5000 rpm
